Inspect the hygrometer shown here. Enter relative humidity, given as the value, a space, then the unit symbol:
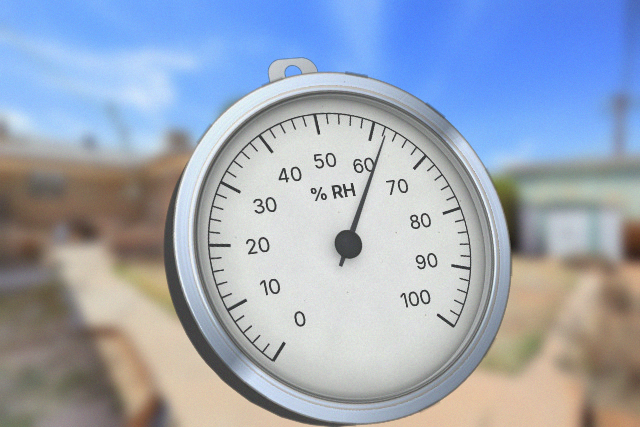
62 %
